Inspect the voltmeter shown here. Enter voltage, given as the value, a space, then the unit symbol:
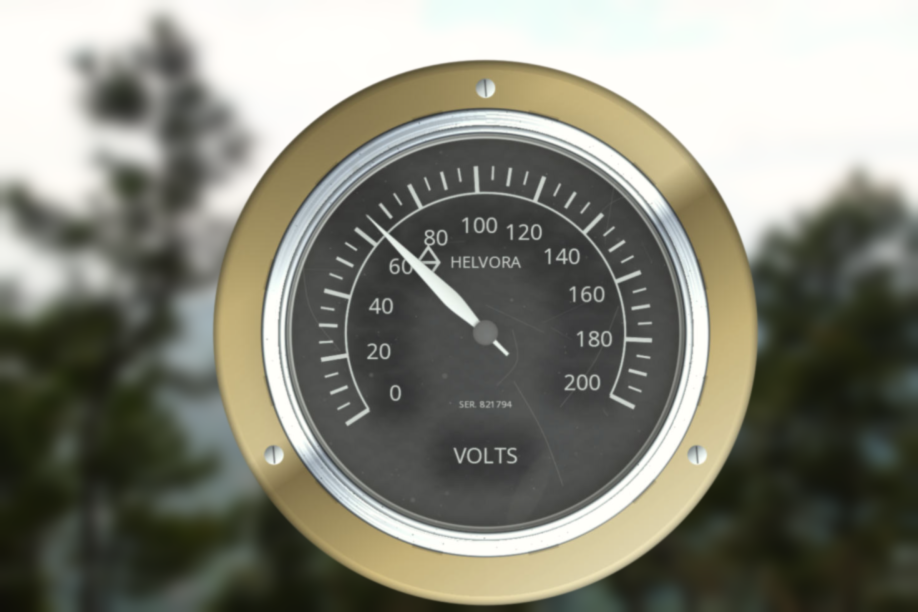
65 V
